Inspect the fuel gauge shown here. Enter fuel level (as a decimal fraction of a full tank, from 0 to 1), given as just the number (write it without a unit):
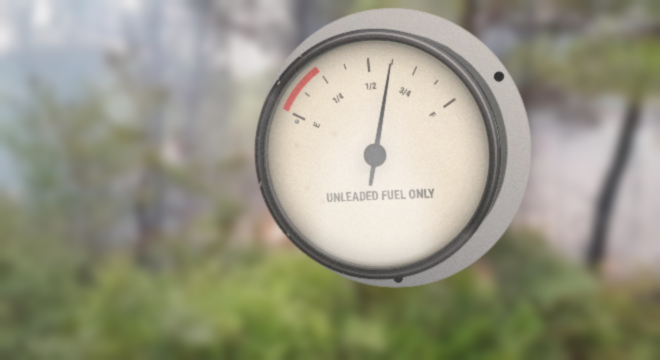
0.625
